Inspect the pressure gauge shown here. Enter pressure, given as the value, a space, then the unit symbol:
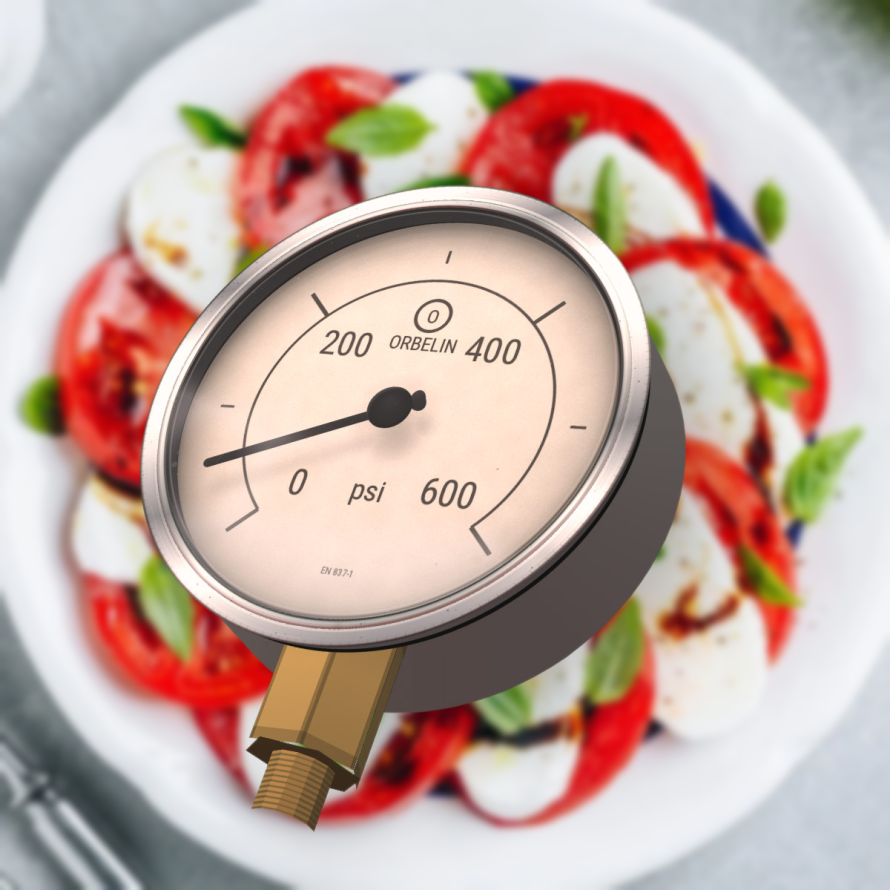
50 psi
